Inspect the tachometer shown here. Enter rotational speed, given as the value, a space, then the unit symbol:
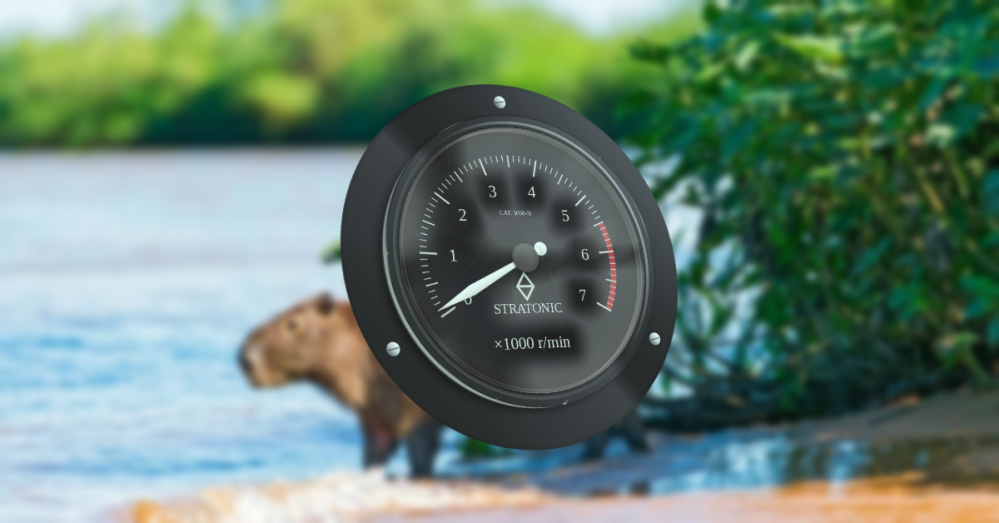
100 rpm
